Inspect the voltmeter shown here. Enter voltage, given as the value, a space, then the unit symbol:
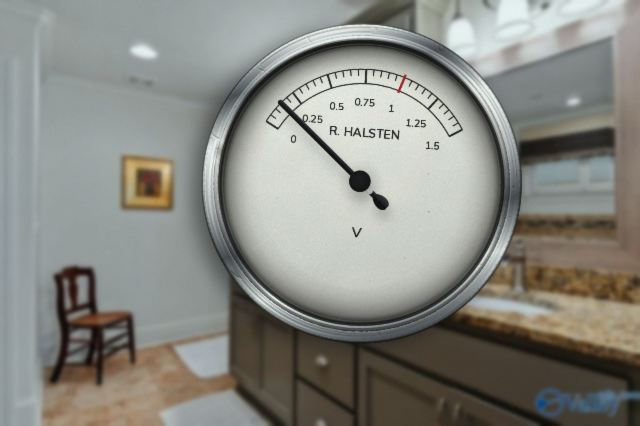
0.15 V
